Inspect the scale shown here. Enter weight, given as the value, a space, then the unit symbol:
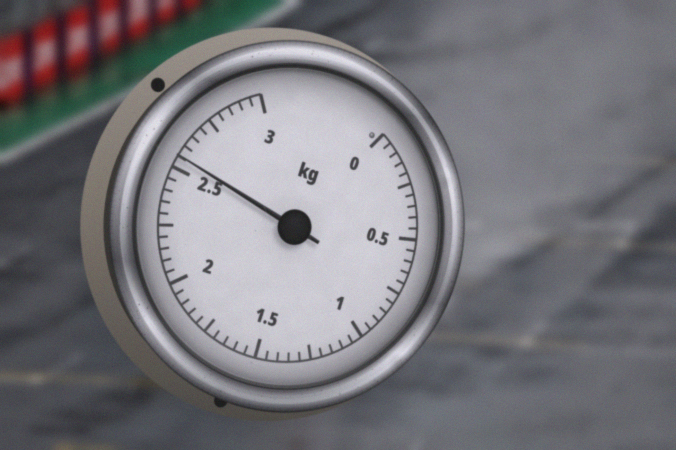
2.55 kg
